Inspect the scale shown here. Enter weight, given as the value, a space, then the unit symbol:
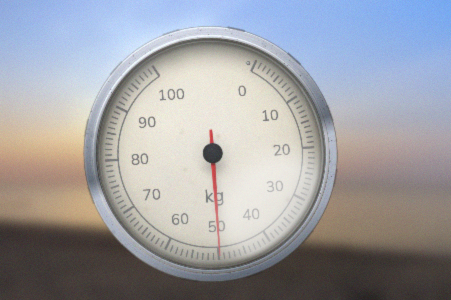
50 kg
